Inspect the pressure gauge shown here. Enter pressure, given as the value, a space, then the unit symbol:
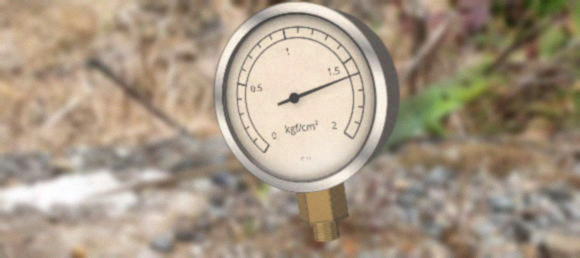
1.6 kg/cm²
